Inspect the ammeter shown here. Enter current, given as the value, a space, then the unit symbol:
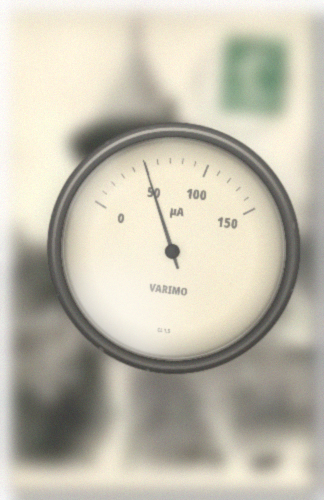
50 µA
